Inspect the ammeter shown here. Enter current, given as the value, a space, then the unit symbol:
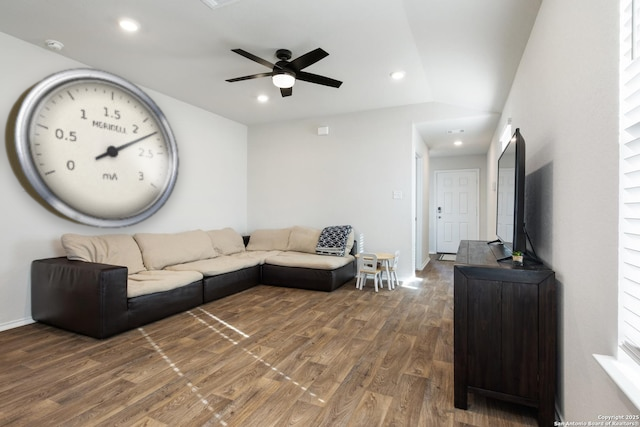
2.2 mA
